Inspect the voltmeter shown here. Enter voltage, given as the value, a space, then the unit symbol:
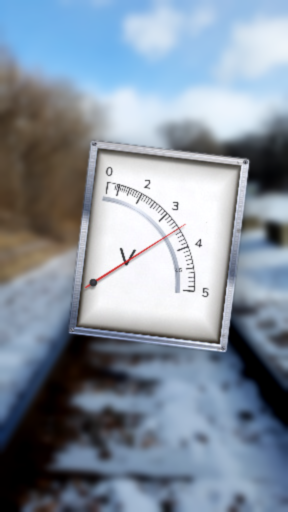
3.5 V
